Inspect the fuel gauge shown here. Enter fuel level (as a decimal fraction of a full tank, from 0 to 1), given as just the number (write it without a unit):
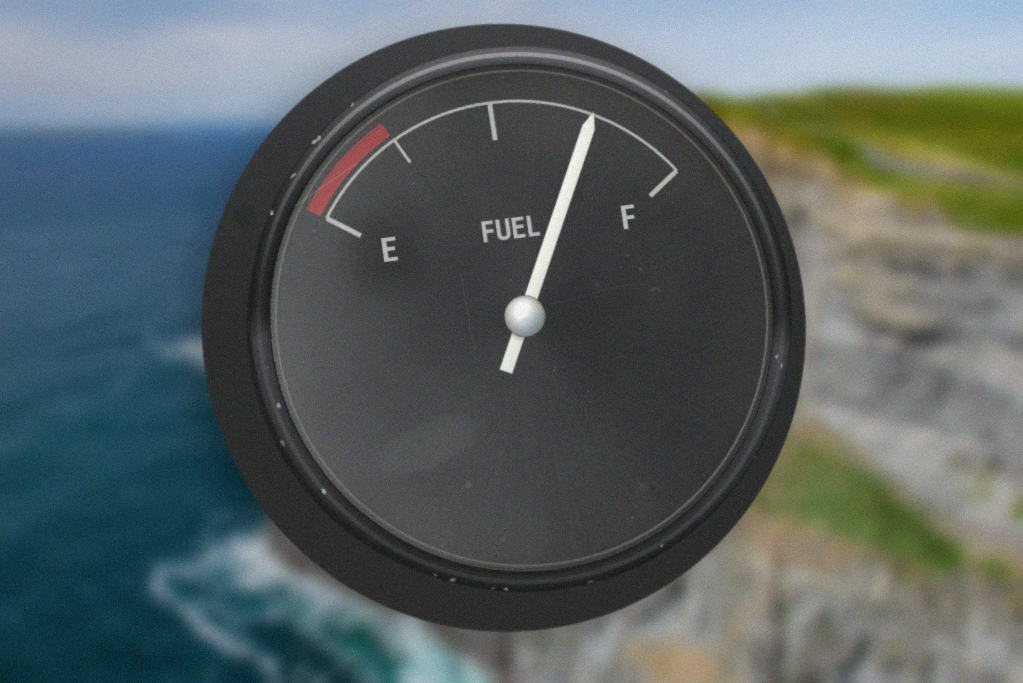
0.75
